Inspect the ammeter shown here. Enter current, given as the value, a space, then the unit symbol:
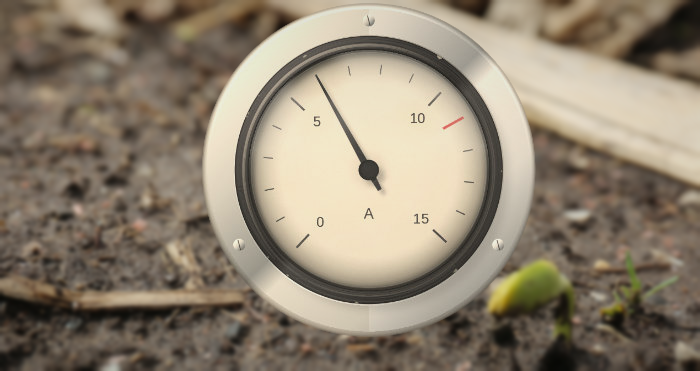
6 A
